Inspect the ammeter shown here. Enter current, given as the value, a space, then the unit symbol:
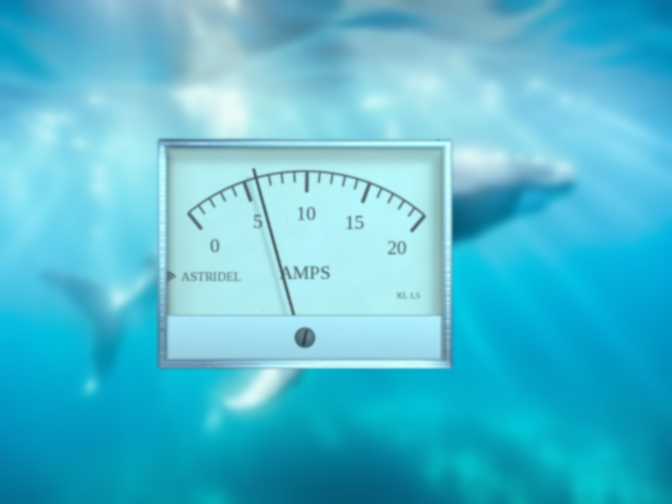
6 A
